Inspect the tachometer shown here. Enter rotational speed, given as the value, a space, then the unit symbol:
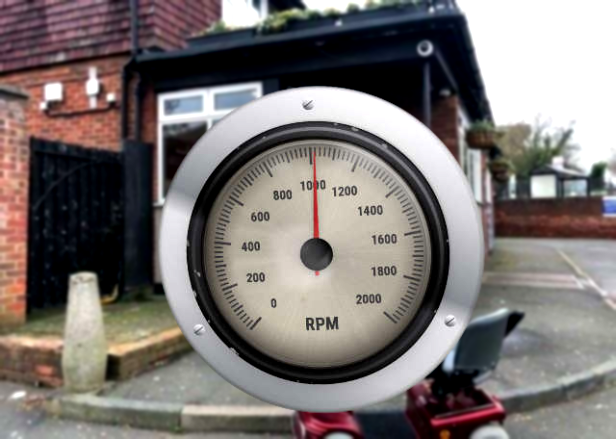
1020 rpm
